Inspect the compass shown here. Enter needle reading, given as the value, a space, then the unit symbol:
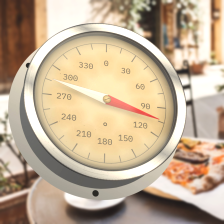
105 °
